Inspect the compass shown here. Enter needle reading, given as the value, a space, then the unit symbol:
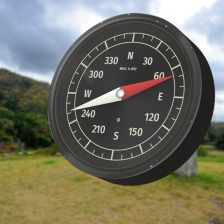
70 °
